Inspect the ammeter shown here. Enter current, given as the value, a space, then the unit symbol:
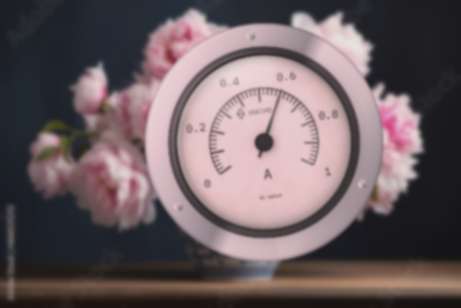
0.6 A
